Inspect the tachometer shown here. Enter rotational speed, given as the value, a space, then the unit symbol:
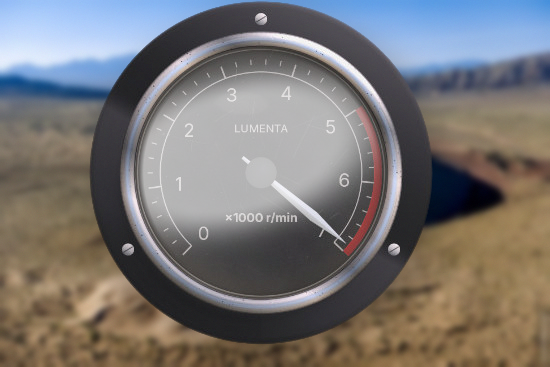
6900 rpm
